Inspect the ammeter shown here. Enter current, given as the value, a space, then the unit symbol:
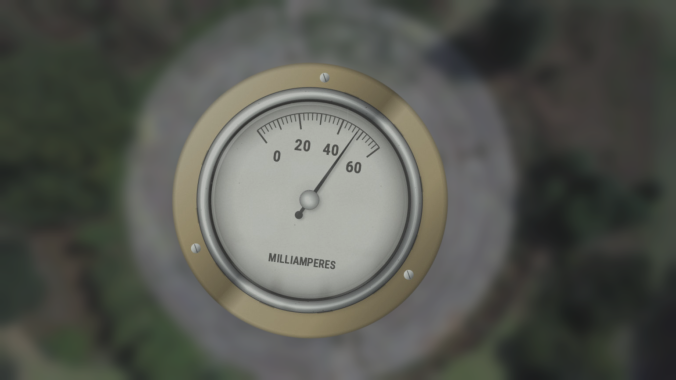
48 mA
